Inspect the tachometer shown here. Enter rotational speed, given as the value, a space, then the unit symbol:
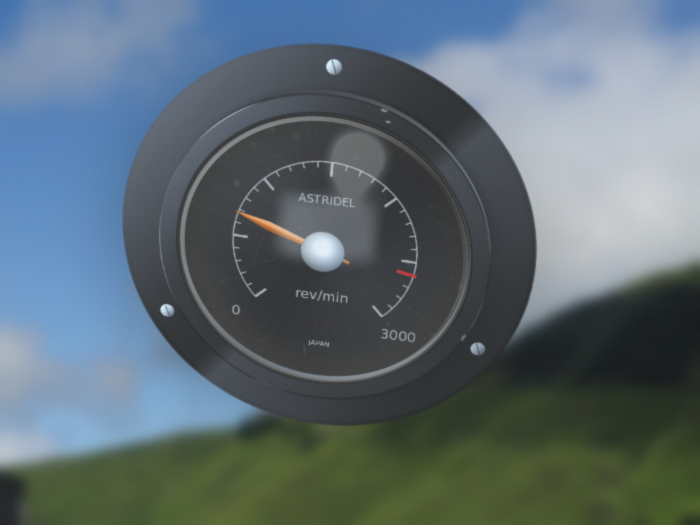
700 rpm
